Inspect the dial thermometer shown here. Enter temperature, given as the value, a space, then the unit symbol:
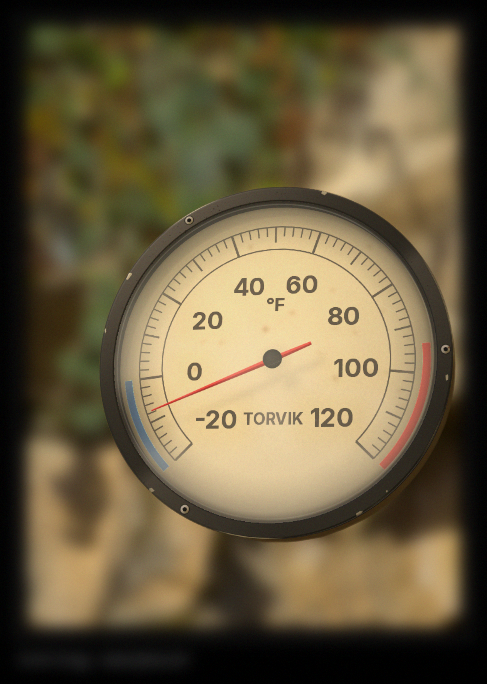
-8 °F
